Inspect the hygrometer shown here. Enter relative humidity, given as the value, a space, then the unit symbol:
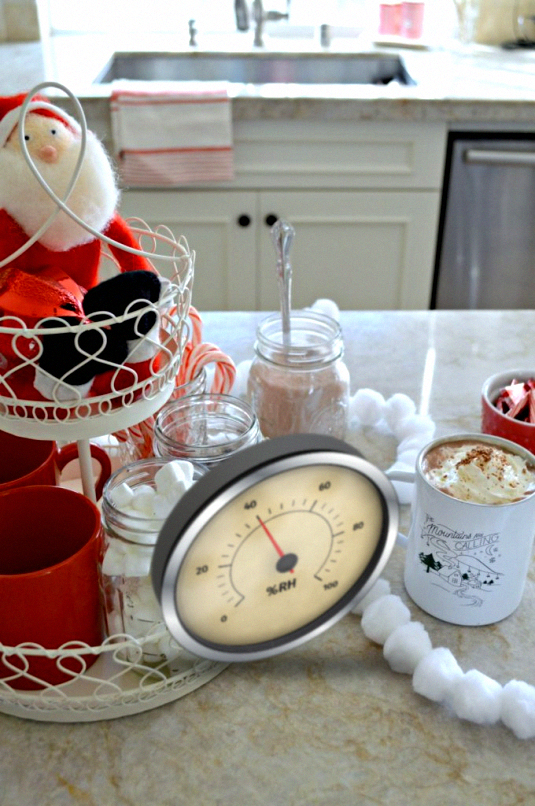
40 %
